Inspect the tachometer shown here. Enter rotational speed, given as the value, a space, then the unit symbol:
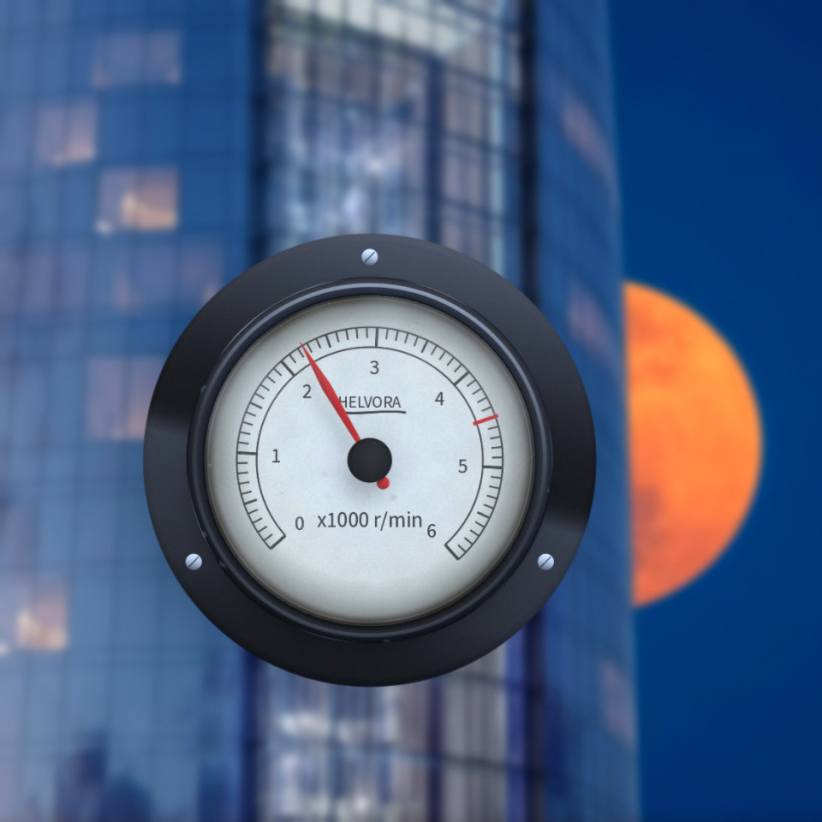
2250 rpm
